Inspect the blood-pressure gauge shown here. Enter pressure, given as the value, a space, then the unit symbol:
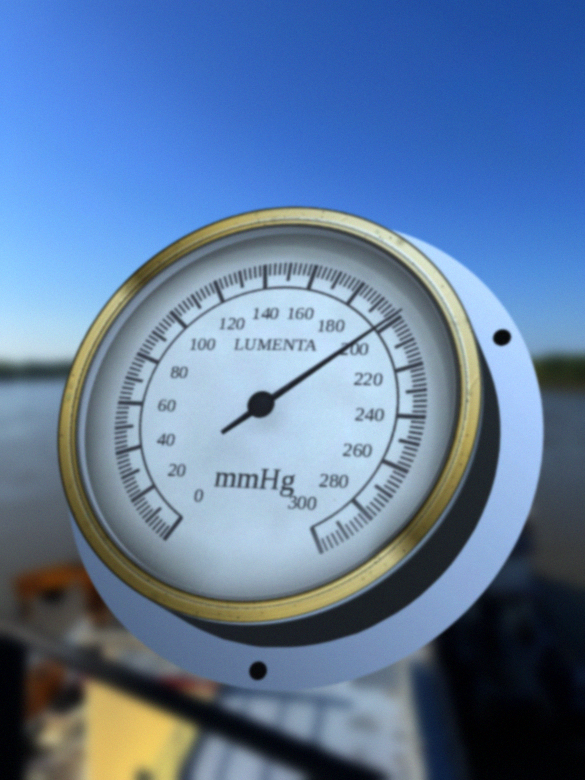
200 mmHg
